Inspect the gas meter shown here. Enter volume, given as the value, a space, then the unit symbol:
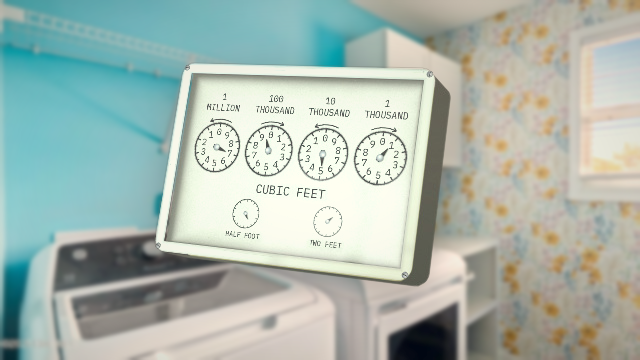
695100 ft³
